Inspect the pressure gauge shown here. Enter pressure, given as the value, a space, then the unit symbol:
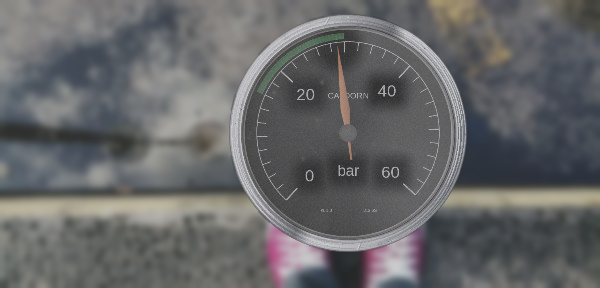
29 bar
